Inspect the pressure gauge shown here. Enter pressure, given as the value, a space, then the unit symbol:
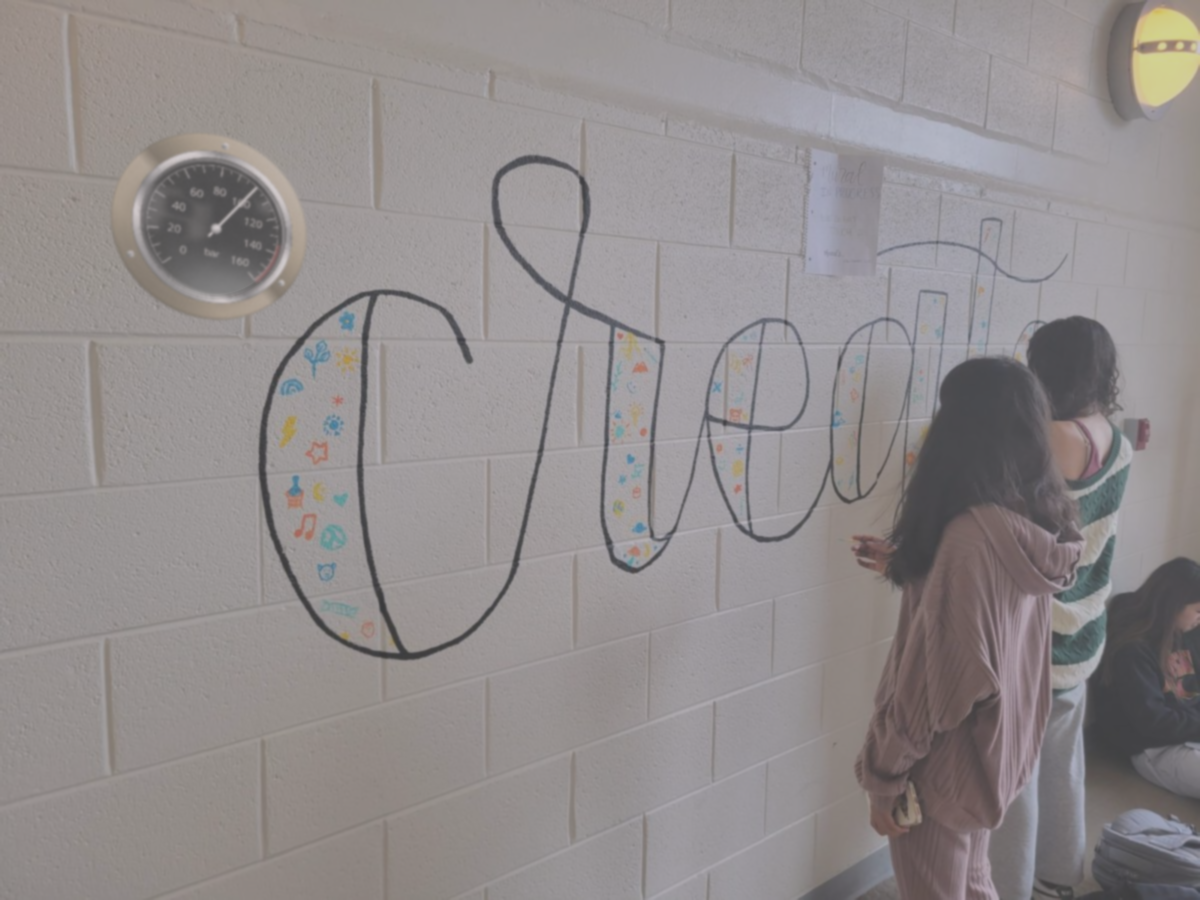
100 bar
